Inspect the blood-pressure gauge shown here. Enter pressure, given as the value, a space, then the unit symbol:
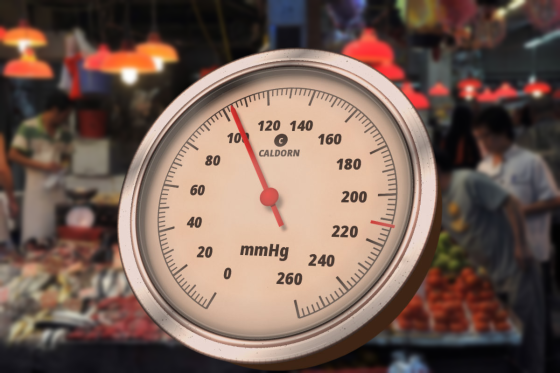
104 mmHg
